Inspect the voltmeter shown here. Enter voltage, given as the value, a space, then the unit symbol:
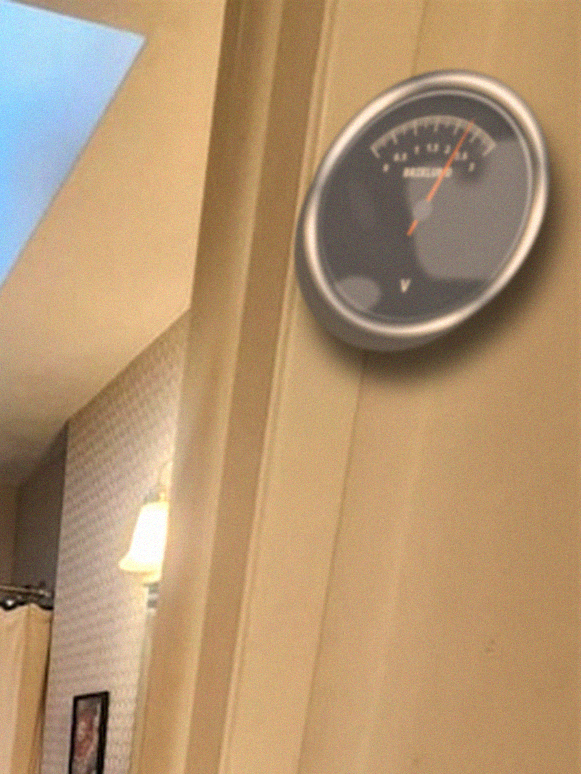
2.25 V
